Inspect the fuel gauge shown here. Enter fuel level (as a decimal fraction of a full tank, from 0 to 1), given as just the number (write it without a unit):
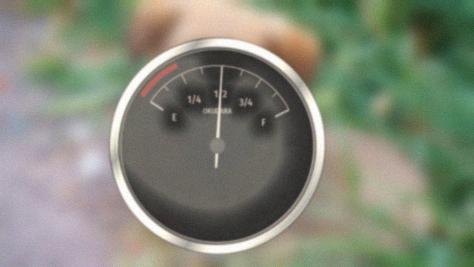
0.5
